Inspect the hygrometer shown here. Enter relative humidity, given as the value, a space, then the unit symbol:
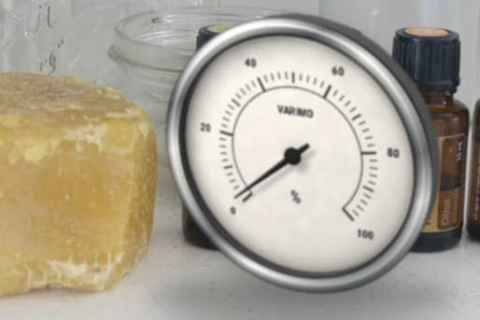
2 %
